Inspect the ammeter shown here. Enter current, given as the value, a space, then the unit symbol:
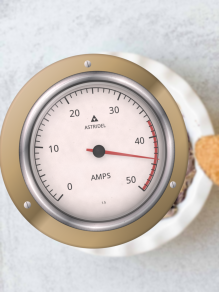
44 A
